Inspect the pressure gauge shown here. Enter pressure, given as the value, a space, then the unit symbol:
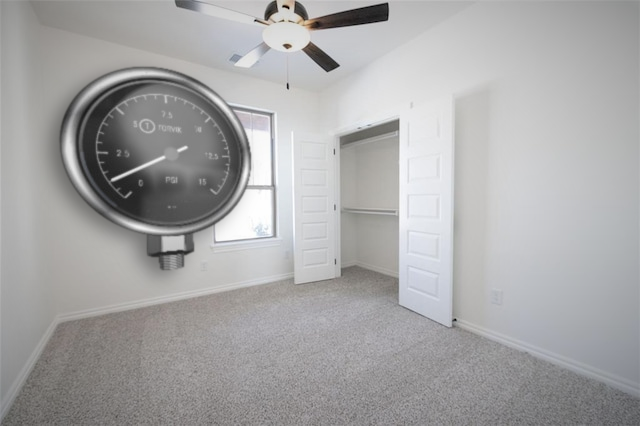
1 psi
